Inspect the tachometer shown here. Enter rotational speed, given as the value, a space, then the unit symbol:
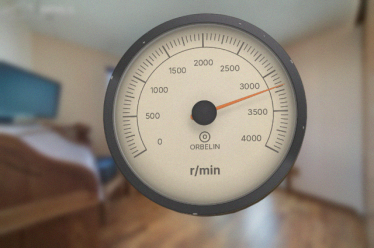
3200 rpm
